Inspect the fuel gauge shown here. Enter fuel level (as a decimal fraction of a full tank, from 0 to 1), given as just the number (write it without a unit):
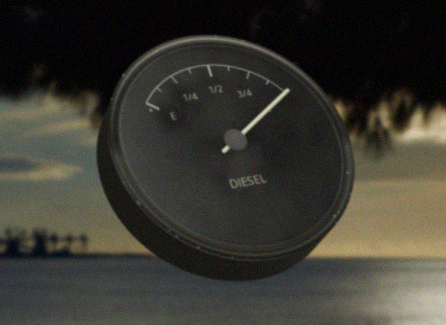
1
